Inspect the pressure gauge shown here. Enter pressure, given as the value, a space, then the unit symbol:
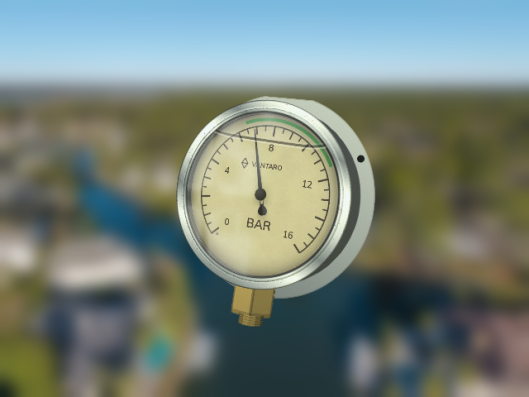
7 bar
